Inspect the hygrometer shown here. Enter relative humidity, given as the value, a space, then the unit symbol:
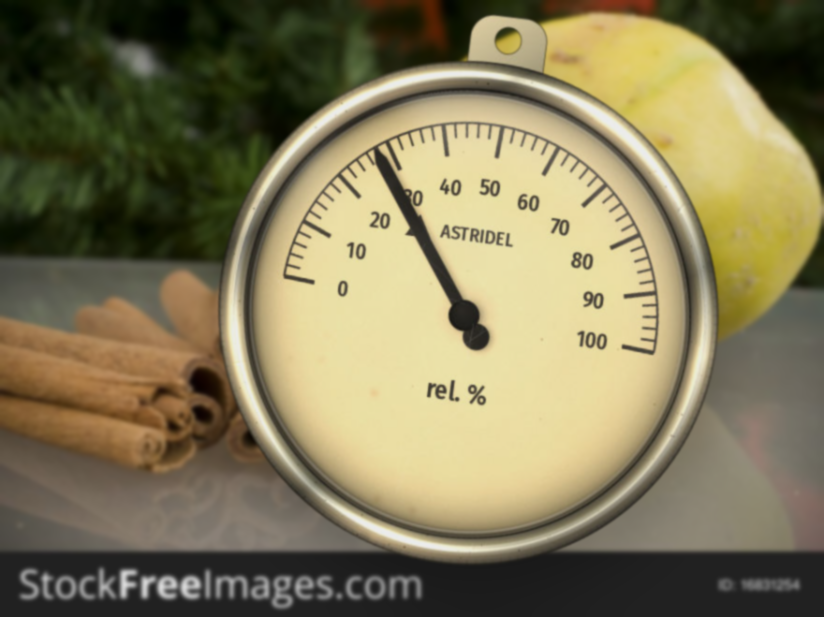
28 %
